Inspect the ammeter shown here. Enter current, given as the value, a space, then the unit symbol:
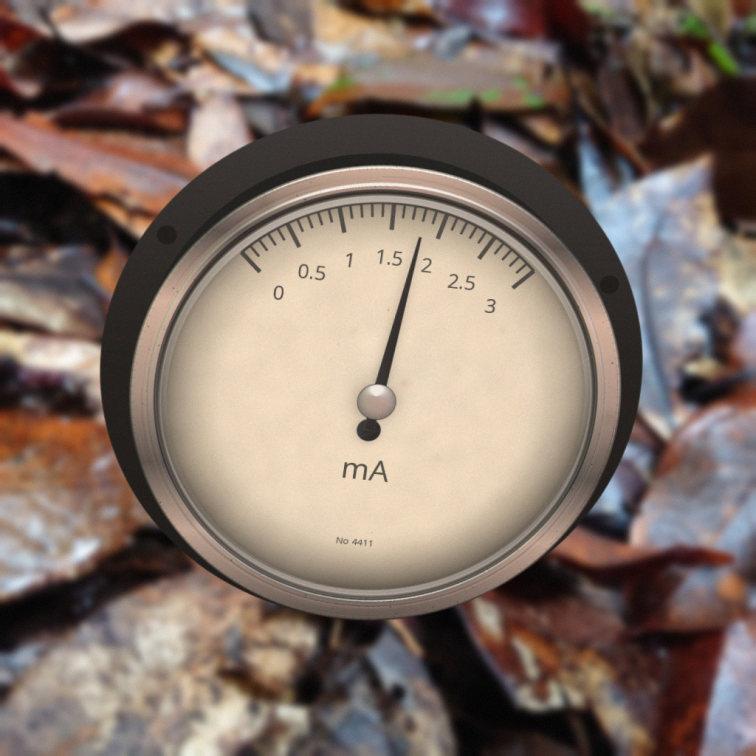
1.8 mA
